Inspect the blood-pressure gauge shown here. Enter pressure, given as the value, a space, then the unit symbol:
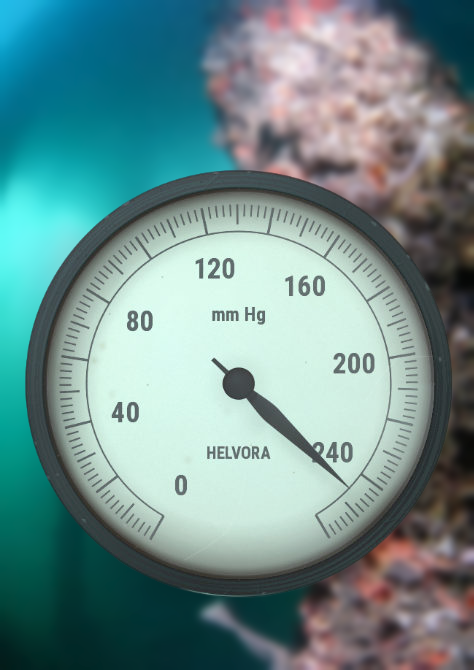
246 mmHg
